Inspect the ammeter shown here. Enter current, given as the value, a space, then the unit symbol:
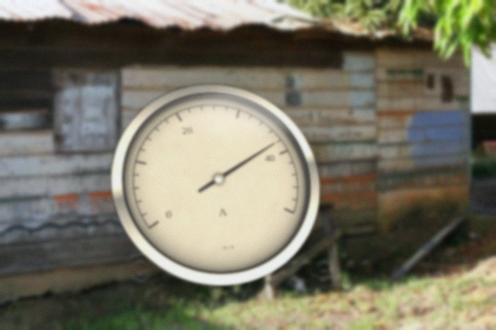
38 A
